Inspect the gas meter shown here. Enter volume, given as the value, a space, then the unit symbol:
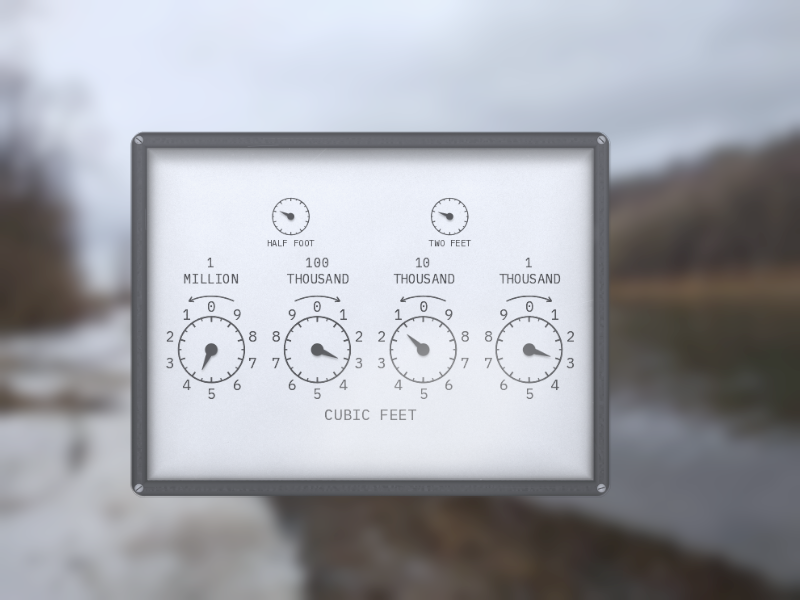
431300 ft³
